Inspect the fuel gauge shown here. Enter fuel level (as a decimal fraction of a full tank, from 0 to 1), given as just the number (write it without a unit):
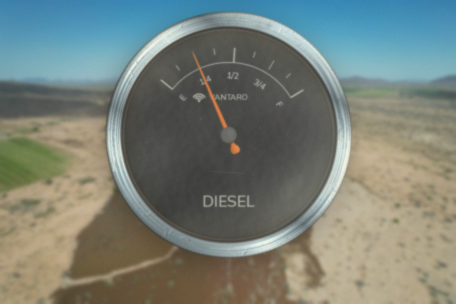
0.25
